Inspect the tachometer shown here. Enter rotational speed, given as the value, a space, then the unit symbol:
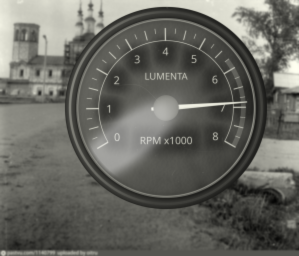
6875 rpm
